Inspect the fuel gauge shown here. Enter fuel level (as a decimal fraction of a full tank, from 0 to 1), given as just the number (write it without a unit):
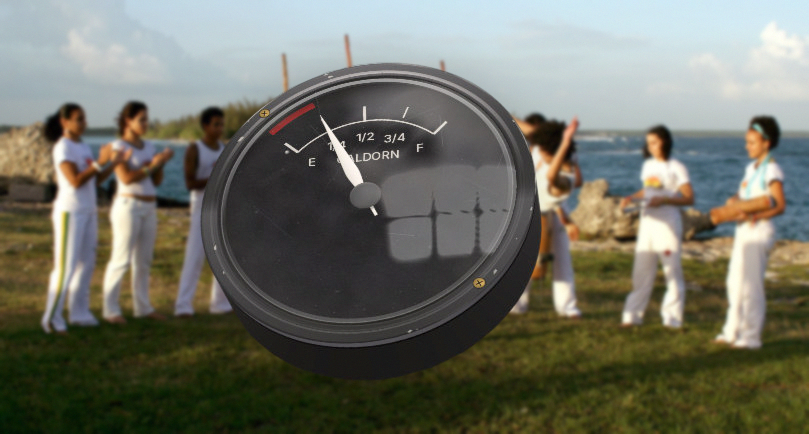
0.25
